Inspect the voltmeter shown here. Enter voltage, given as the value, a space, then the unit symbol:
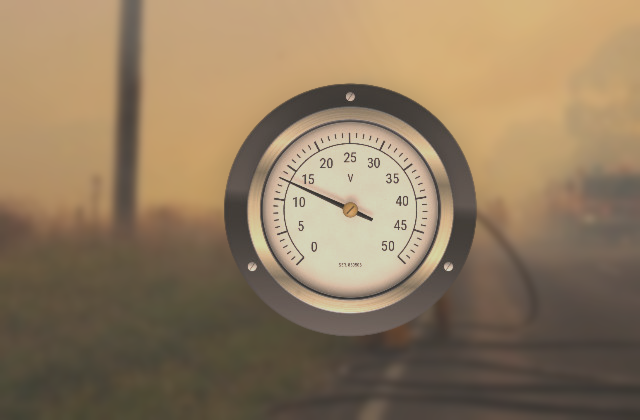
13 V
